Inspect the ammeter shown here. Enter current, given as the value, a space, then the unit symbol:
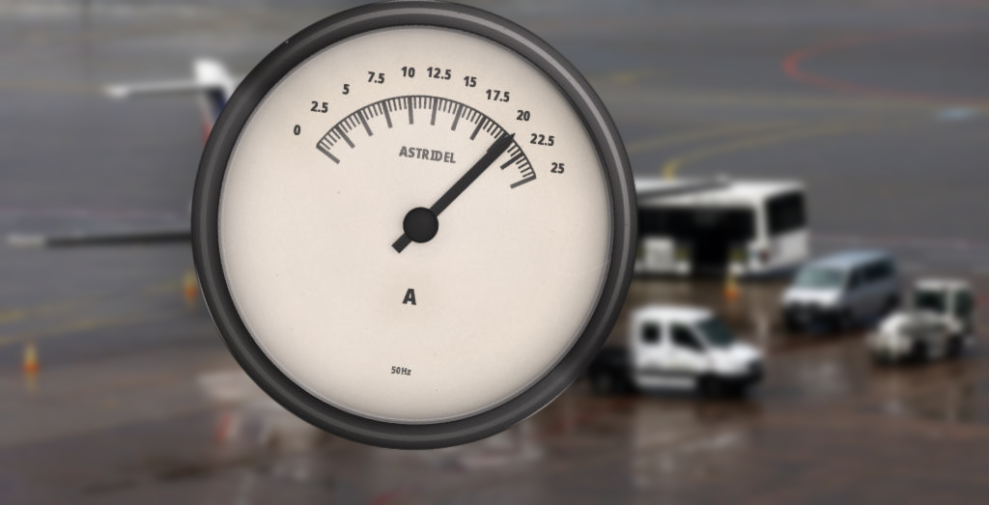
20.5 A
